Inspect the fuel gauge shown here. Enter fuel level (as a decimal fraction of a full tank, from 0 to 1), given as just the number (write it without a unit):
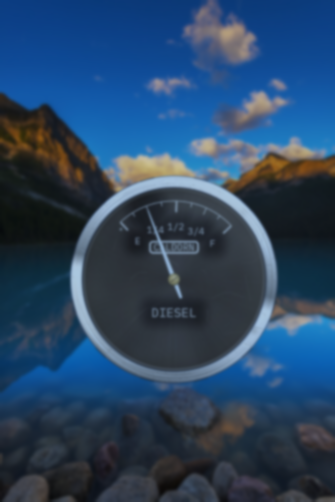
0.25
